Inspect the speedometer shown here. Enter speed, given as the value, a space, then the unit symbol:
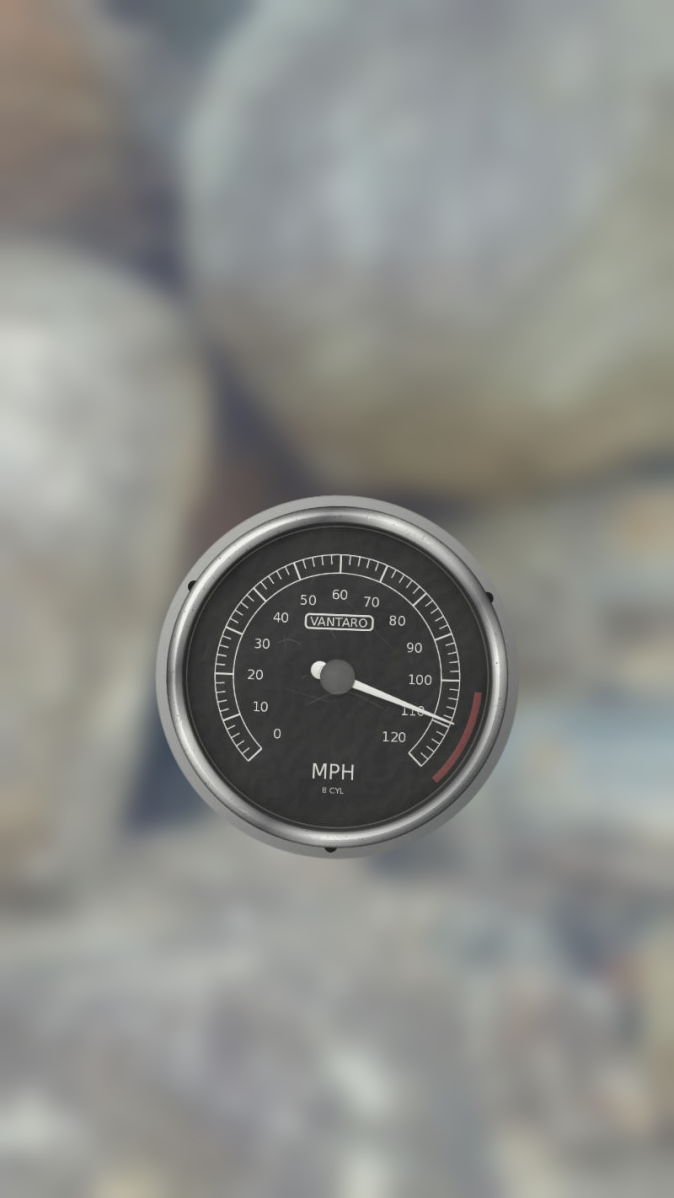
109 mph
